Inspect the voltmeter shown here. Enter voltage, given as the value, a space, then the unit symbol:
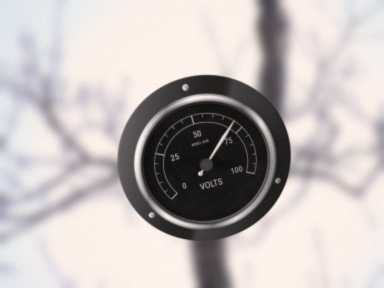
70 V
